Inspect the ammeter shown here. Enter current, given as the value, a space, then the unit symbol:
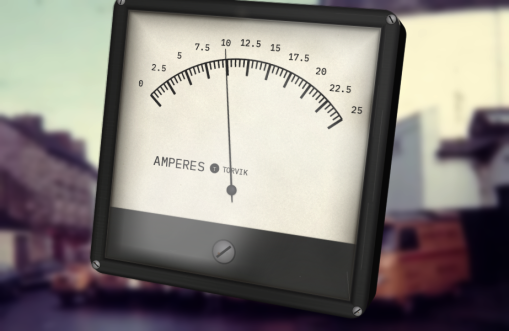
10 A
